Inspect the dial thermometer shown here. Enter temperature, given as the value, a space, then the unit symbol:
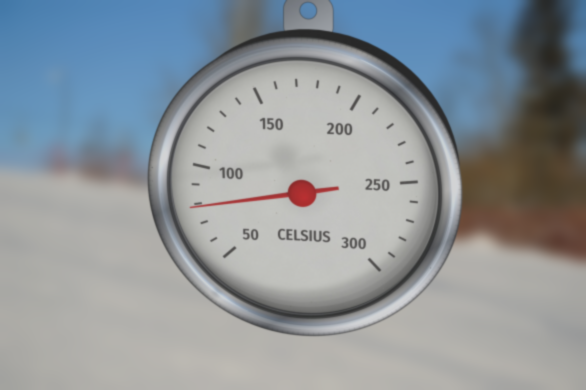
80 °C
